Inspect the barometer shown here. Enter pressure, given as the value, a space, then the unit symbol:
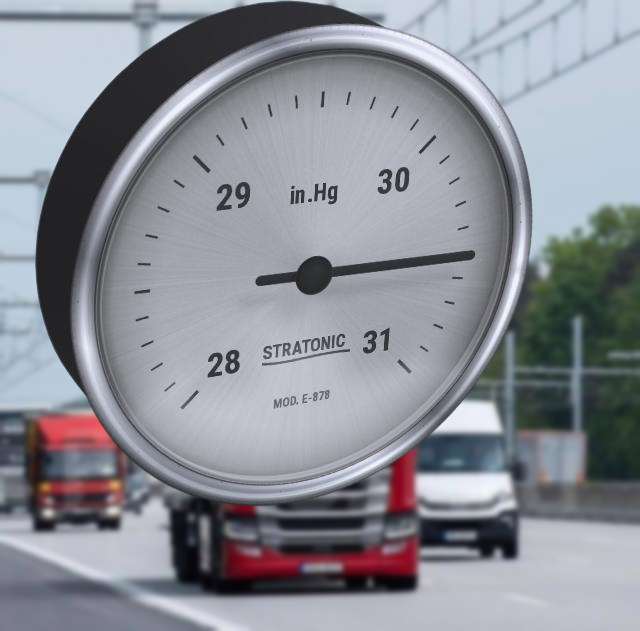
30.5 inHg
